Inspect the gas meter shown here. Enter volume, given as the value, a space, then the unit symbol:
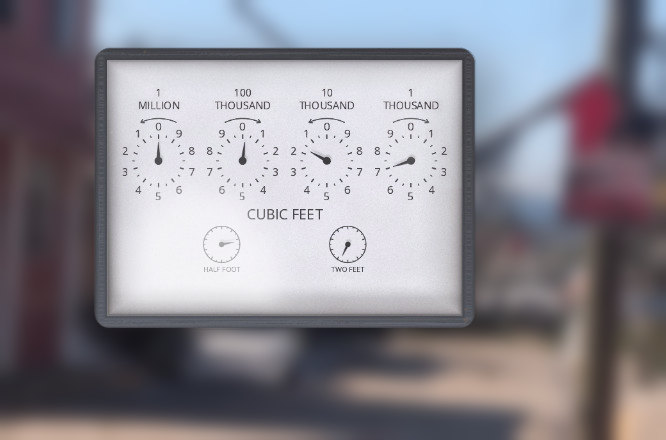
1700 ft³
